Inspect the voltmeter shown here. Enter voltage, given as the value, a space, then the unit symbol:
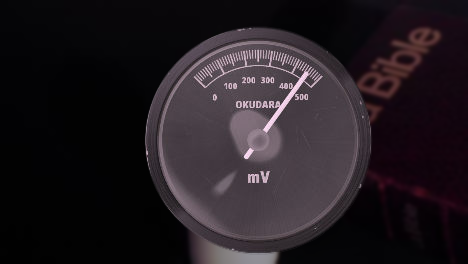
450 mV
